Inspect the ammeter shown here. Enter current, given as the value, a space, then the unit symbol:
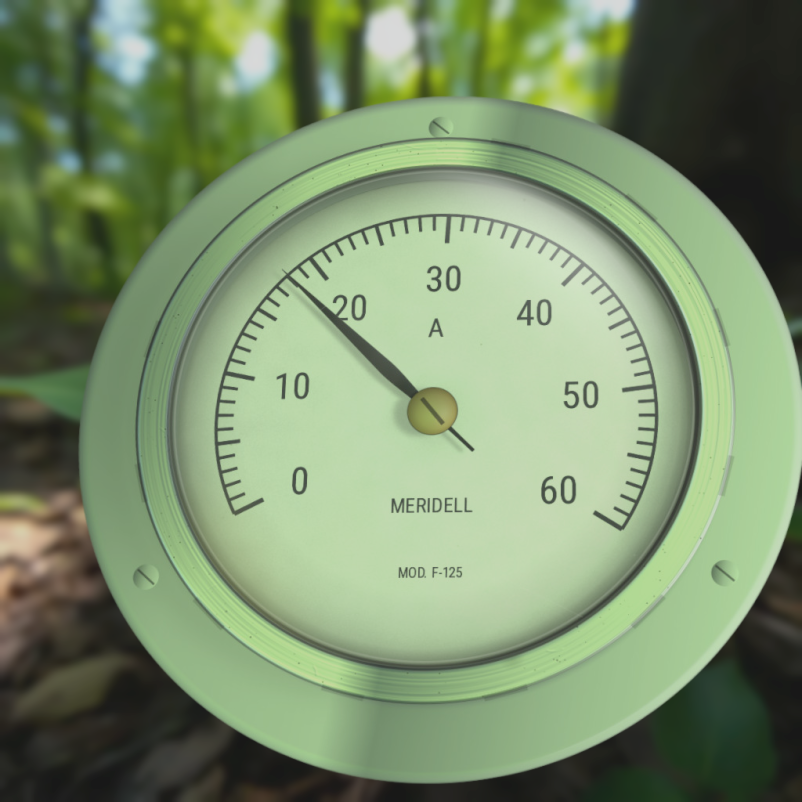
18 A
